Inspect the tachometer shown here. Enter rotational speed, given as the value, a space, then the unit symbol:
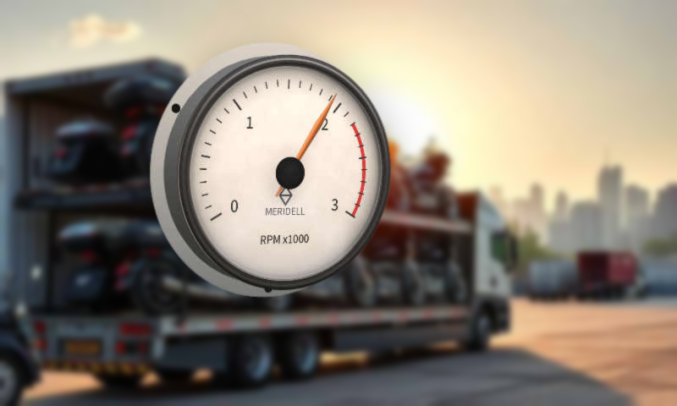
1900 rpm
